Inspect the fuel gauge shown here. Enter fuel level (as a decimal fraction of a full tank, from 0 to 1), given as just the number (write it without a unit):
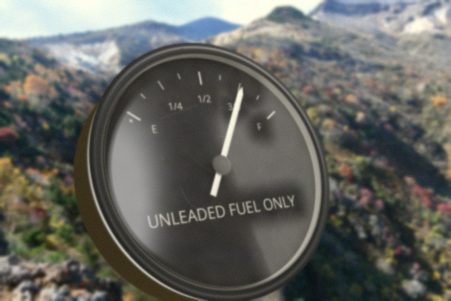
0.75
